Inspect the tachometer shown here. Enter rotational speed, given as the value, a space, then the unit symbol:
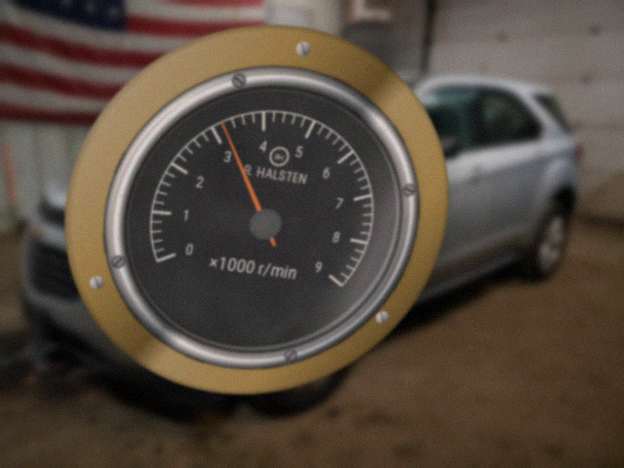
3200 rpm
